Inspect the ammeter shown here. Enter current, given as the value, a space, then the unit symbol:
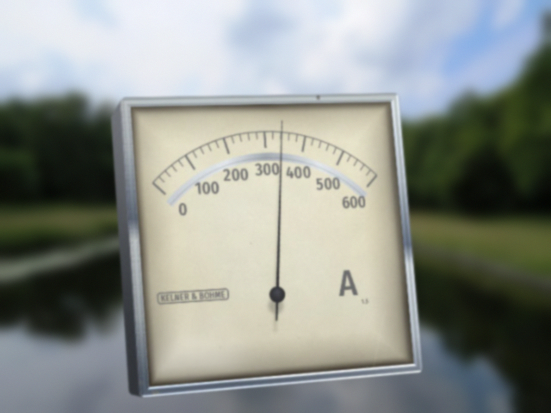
340 A
